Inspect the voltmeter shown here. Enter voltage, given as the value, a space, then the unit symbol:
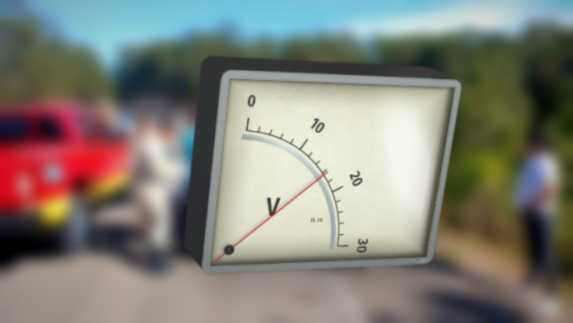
16 V
